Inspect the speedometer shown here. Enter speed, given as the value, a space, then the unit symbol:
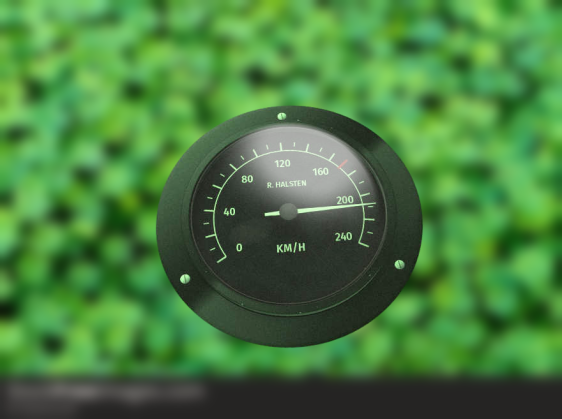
210 km/h
